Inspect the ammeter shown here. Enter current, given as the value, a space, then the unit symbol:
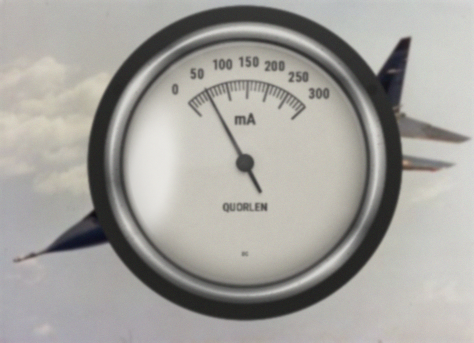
50 mA
